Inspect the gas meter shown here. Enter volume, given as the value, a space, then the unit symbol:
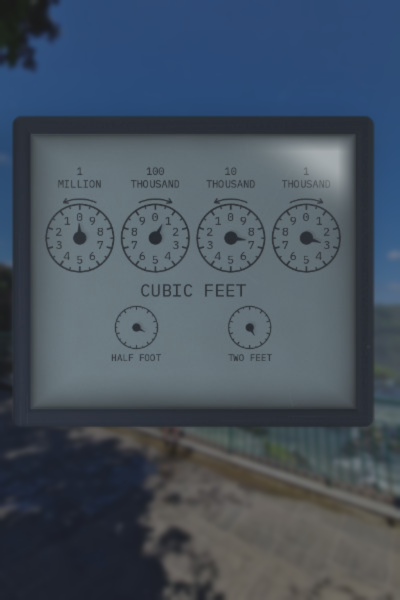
7300 ft³
